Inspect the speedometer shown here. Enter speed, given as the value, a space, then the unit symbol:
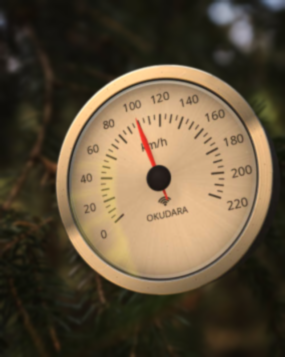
100 km/h
